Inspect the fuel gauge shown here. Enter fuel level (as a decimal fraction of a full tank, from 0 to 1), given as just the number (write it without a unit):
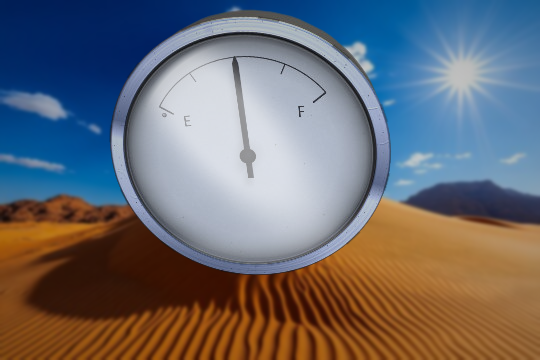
0.5
